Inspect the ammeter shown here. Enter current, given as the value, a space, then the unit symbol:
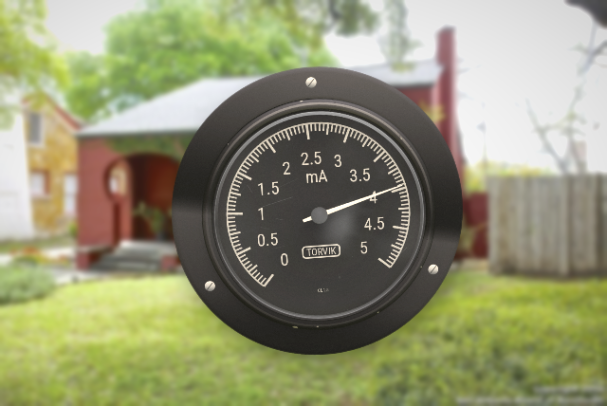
3.95 mA
